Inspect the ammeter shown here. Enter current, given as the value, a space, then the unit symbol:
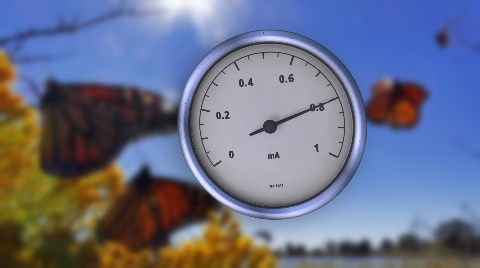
0.8 mA
